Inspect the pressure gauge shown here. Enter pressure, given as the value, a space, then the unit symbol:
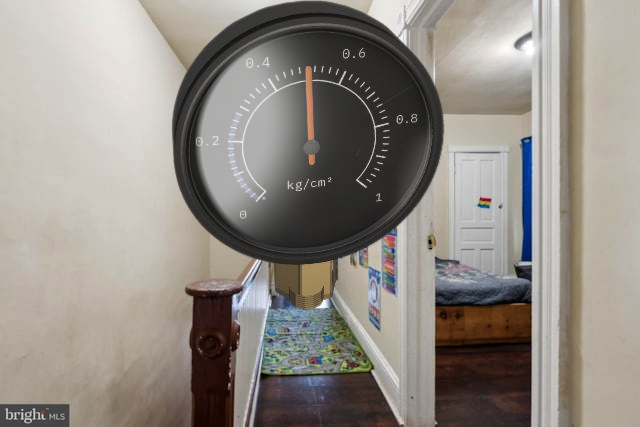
0.5 kg/cm²
